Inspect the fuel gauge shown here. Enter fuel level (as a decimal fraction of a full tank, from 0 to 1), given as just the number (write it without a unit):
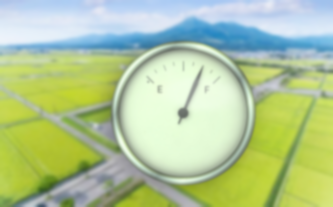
0.75
